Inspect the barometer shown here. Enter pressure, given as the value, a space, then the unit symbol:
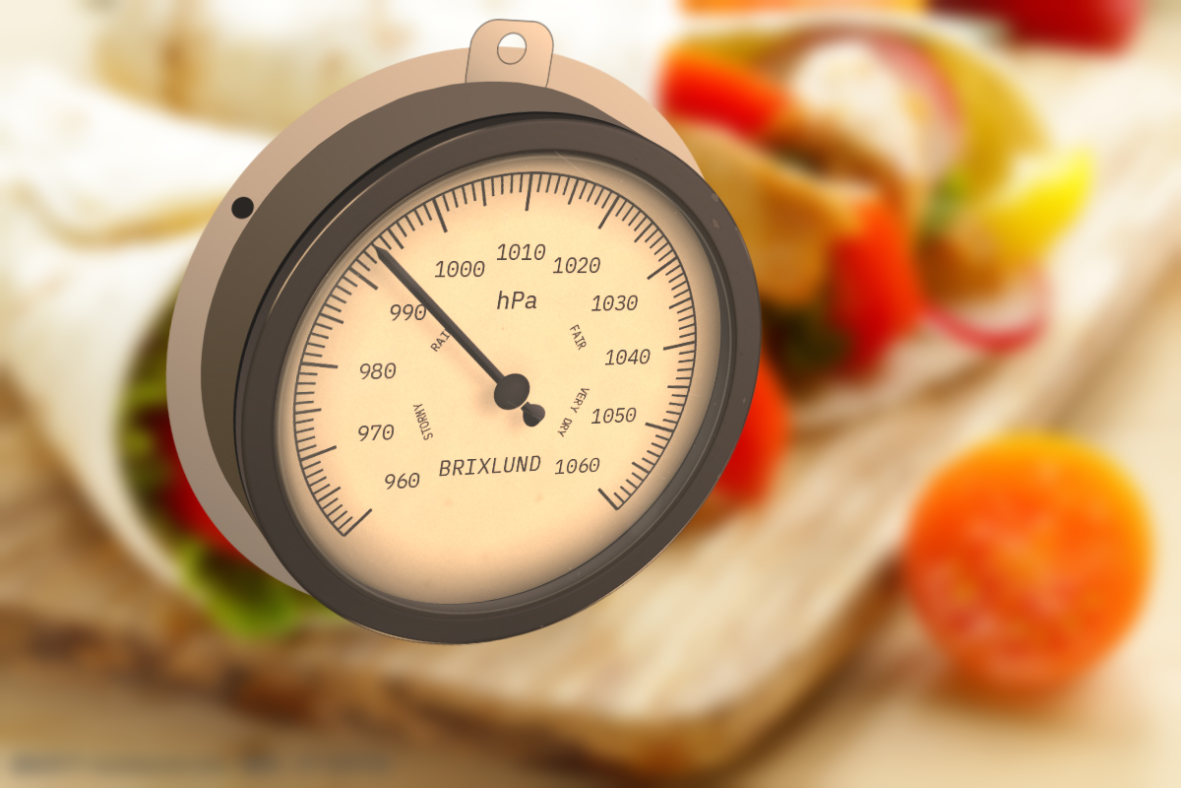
993 hPa
